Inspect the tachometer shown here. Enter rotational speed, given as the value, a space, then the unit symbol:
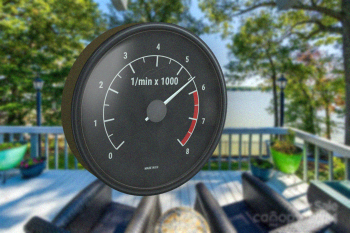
5500 rpm
